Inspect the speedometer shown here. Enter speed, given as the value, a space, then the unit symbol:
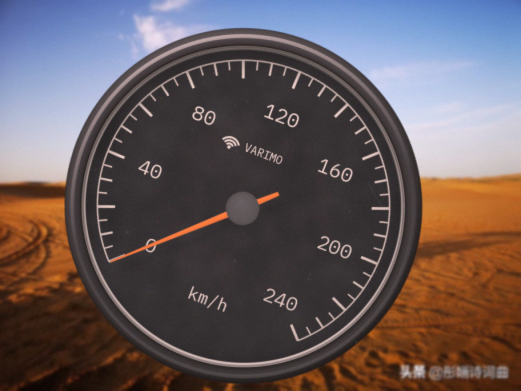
0 km/h
